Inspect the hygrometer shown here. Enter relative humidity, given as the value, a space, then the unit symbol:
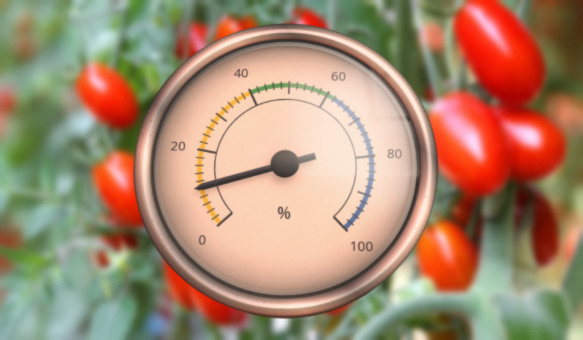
10 %
